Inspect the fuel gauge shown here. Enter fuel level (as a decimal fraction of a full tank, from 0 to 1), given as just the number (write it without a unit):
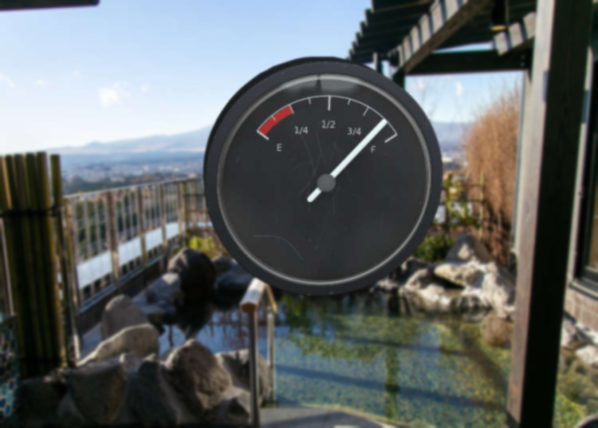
0.875
